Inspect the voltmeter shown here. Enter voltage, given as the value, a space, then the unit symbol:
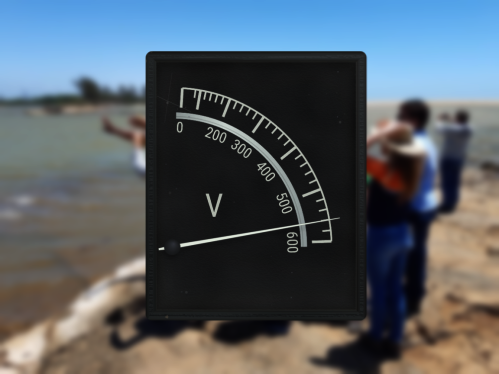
560 V
